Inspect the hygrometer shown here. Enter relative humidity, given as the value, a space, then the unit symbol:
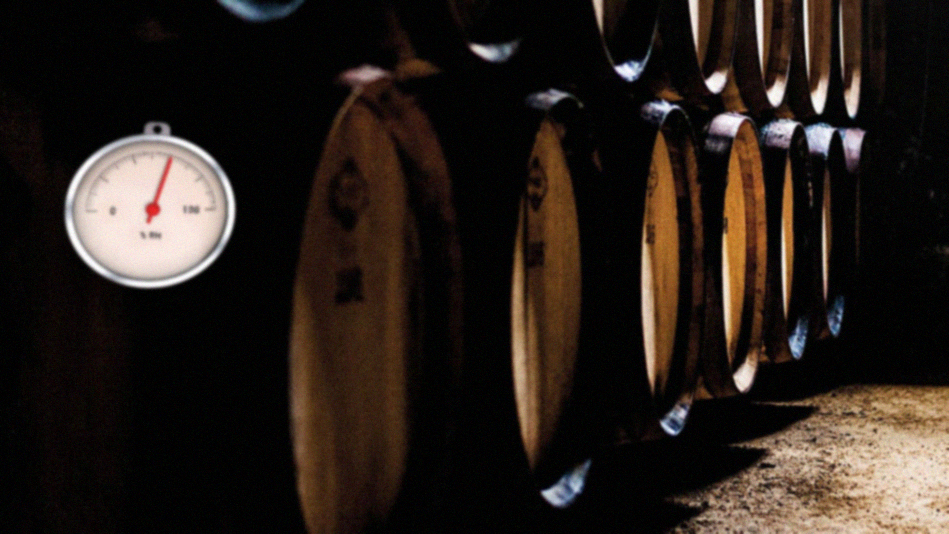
60 %
